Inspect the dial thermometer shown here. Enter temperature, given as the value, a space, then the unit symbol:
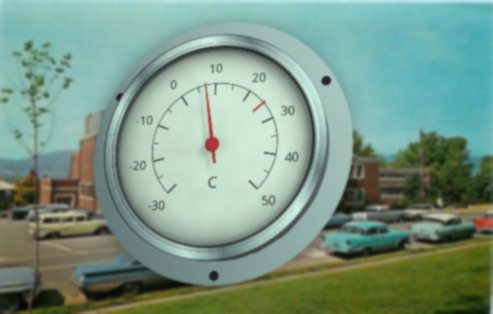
7.5 °C
